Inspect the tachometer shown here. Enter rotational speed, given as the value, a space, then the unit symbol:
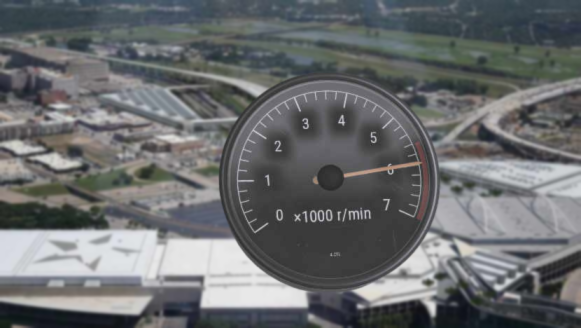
6000 rpm
